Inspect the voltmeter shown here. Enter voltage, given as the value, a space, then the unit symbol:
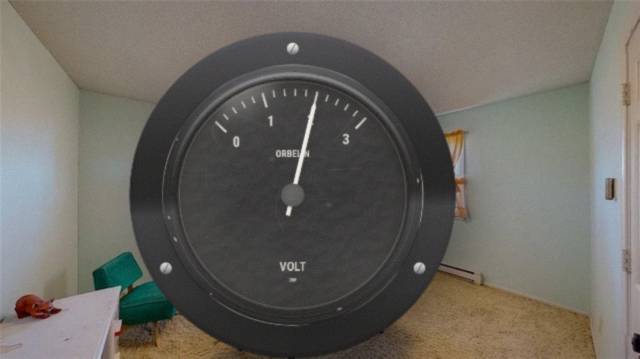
2 V
